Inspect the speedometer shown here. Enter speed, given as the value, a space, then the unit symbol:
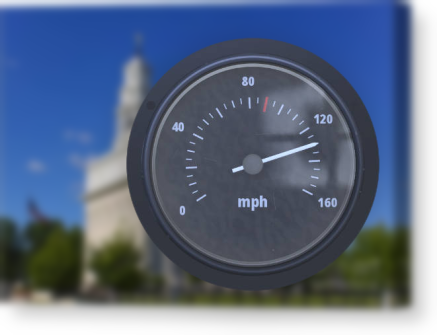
130 mph
